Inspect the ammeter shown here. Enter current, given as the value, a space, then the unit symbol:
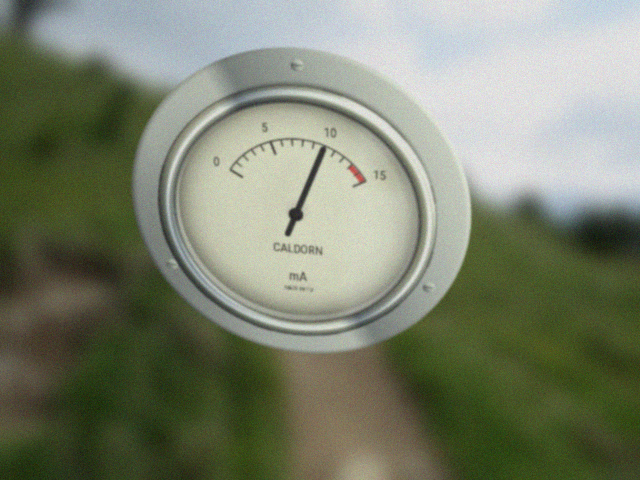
10 mA
